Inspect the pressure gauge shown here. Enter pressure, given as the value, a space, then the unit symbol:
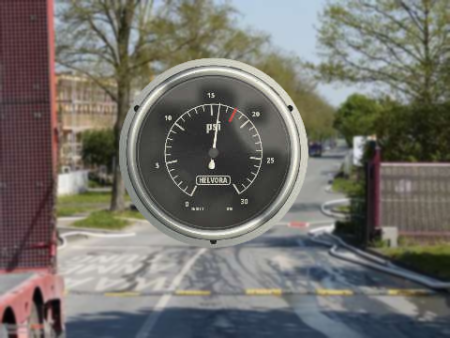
16 psi
